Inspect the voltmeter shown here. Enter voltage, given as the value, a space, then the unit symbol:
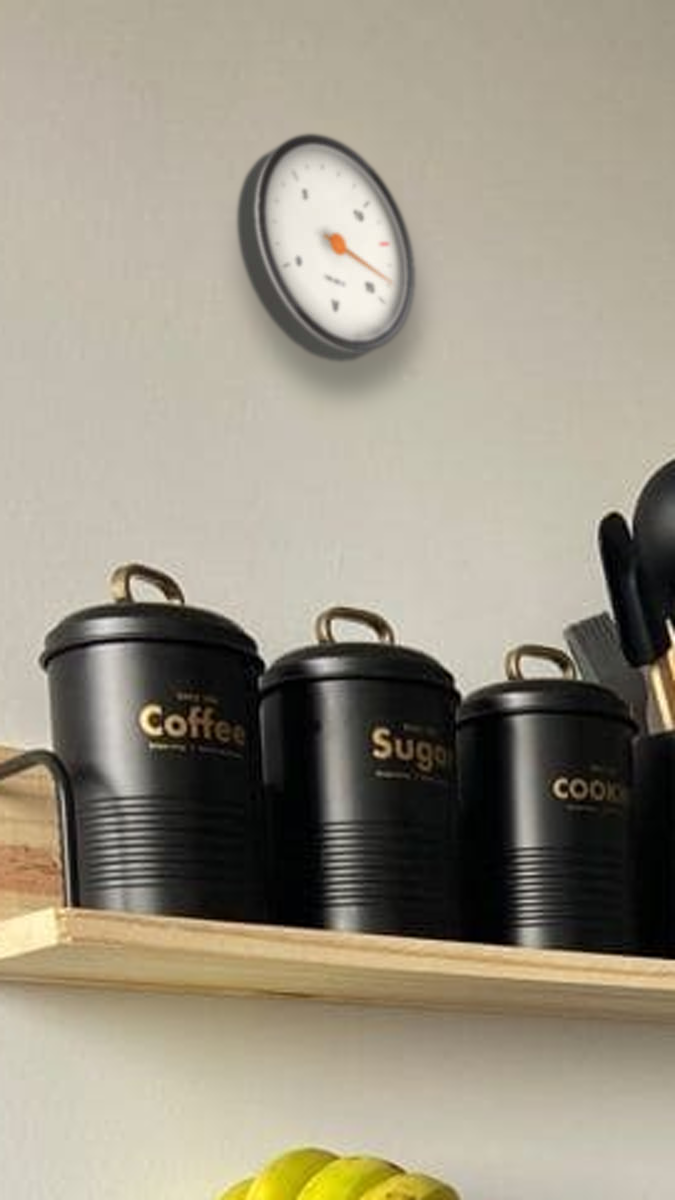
14 V
